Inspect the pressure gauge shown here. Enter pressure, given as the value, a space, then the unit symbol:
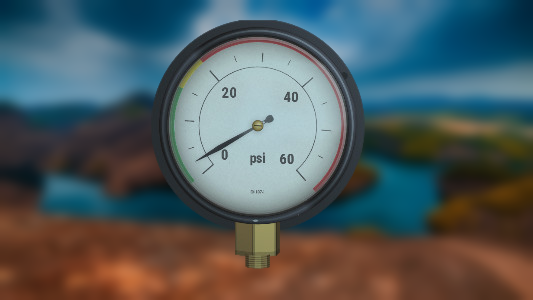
2.5 psi
